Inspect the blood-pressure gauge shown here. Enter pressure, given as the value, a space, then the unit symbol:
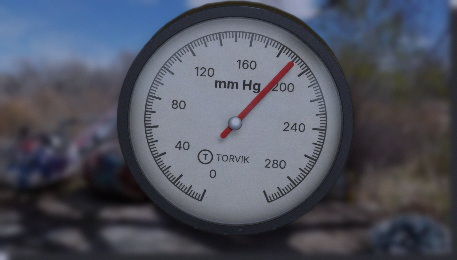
190 mmHg
